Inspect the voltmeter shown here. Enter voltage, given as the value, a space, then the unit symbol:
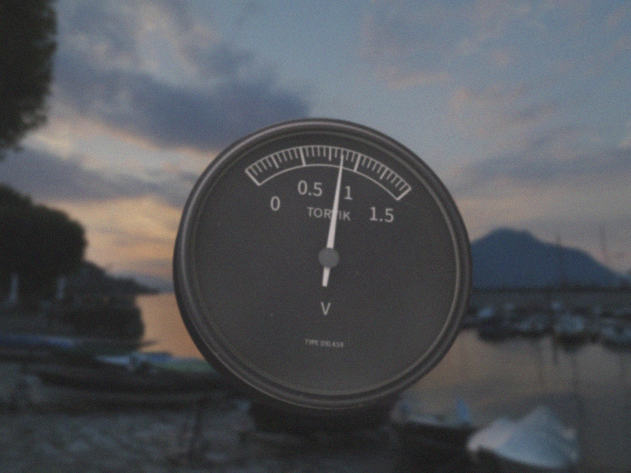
0.85 V
